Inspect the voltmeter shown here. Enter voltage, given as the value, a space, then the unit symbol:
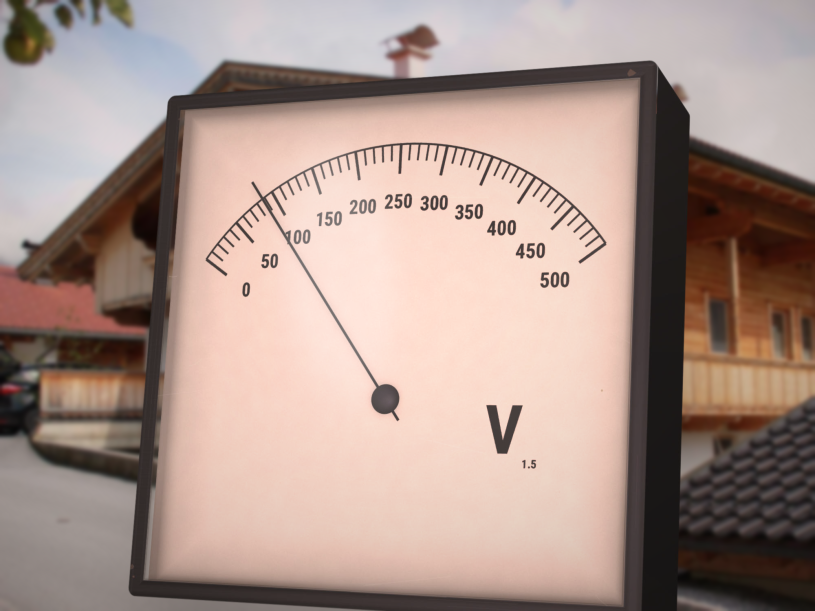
90 V
